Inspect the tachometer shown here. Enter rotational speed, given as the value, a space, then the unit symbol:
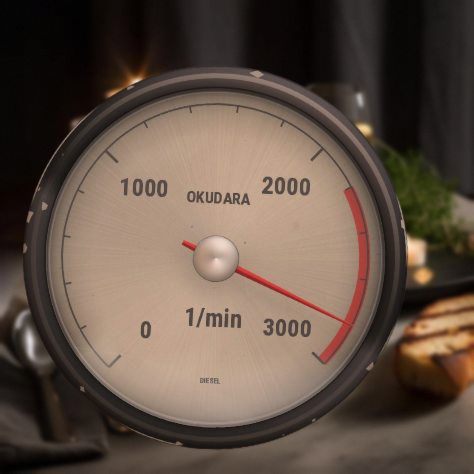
2800 rpm
